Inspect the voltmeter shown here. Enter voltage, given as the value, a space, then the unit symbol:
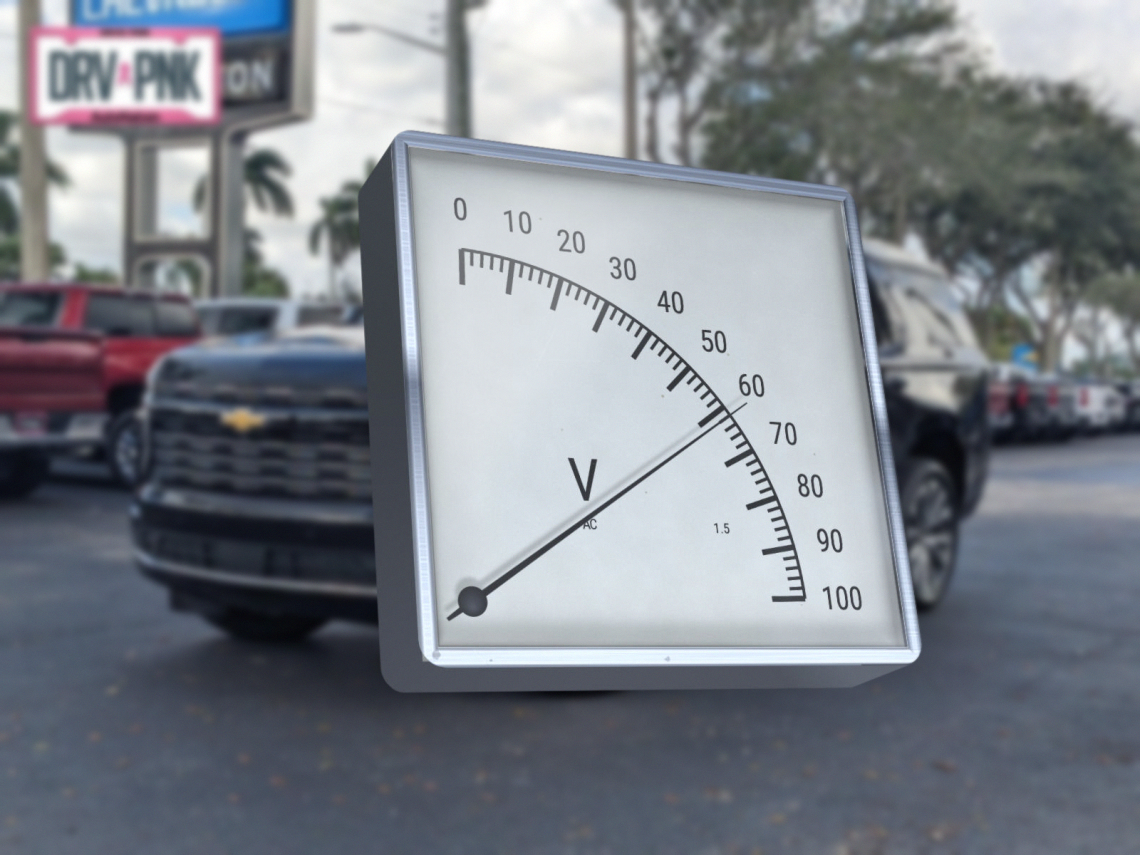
62 V
